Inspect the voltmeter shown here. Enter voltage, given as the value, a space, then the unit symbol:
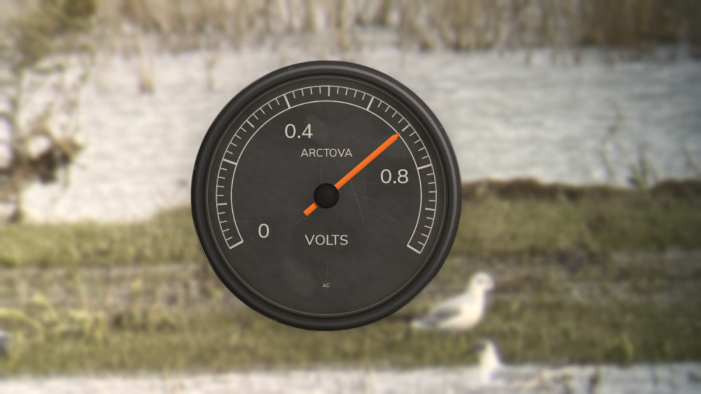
0.7 V
